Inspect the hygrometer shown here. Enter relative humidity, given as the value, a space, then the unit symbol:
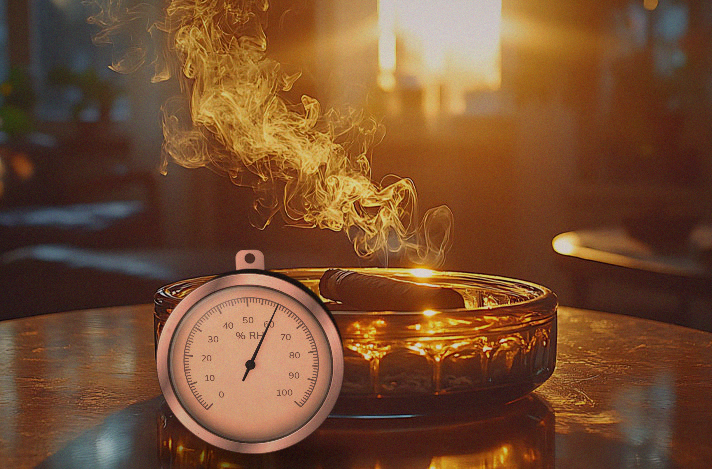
60 %
